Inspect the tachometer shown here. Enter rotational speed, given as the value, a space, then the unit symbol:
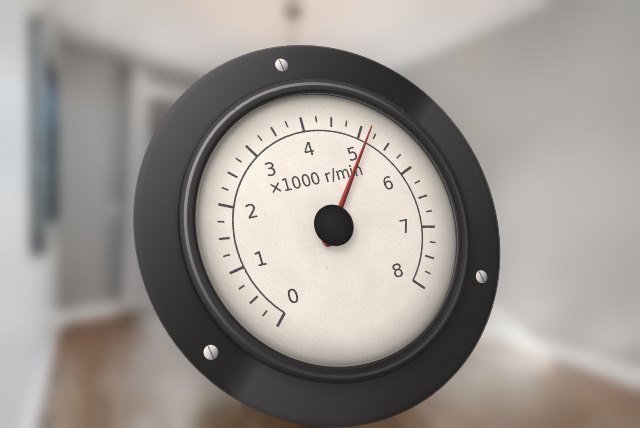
5125 rpm
